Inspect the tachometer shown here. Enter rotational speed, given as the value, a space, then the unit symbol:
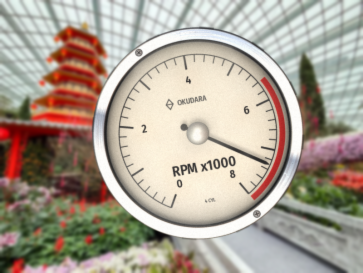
7300 rpm
